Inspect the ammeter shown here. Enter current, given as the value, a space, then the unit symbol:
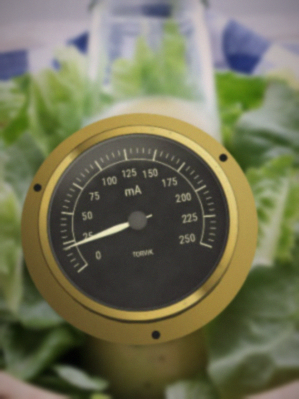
20 mA
